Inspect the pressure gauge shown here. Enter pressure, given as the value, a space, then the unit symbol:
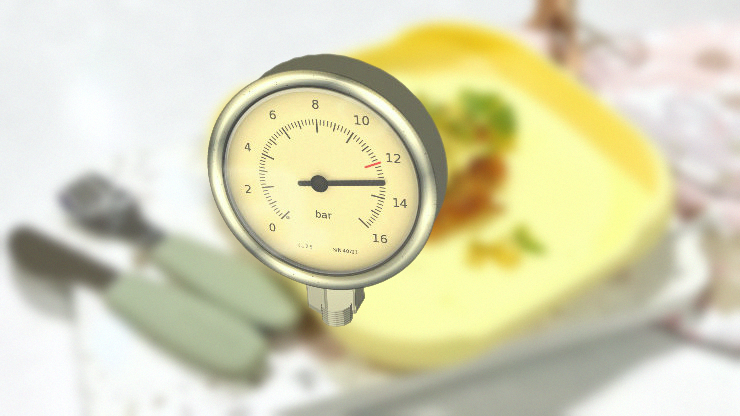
13 bar
